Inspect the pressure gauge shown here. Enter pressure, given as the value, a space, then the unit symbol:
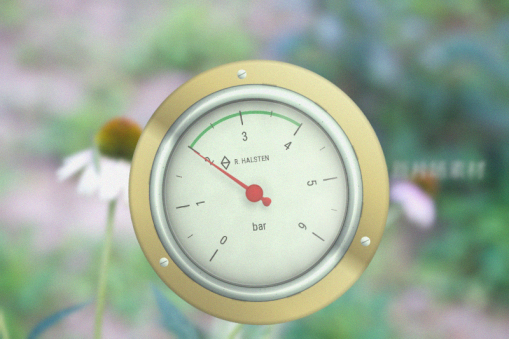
2 bar
